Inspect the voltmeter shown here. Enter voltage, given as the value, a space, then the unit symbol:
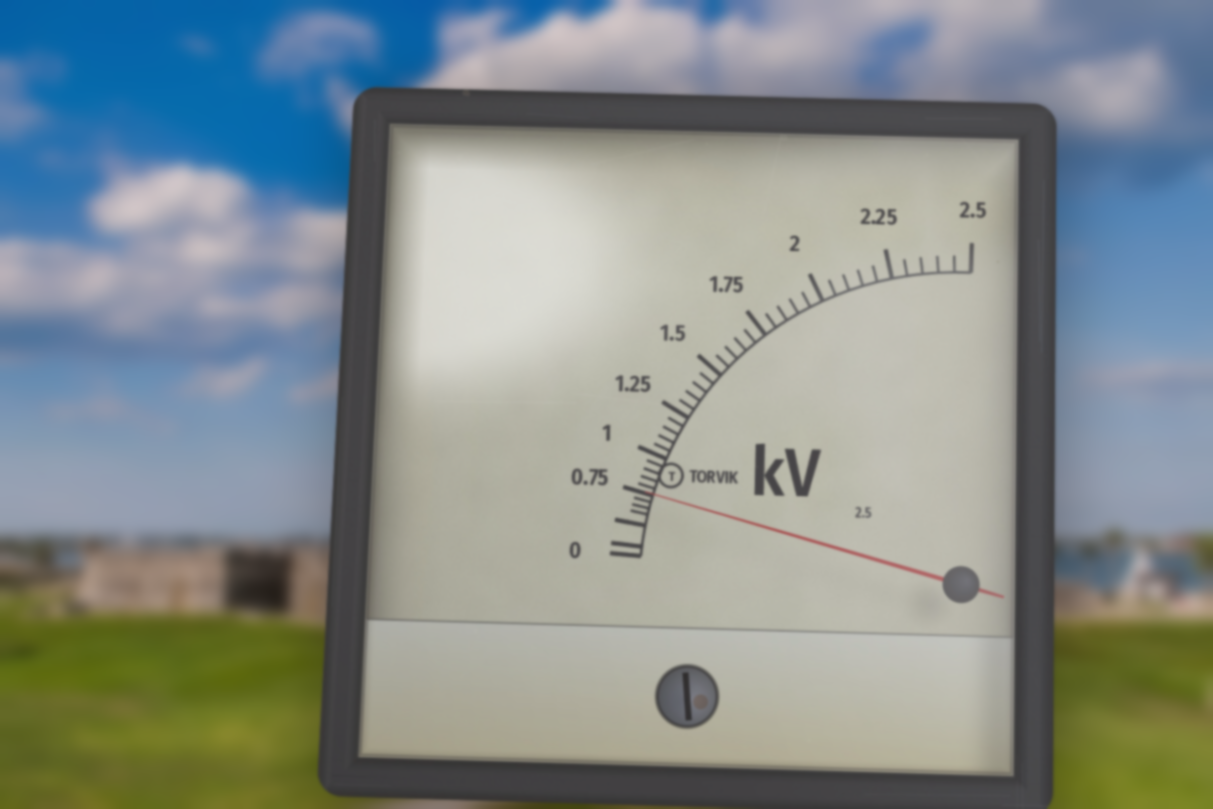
0.75 kV
